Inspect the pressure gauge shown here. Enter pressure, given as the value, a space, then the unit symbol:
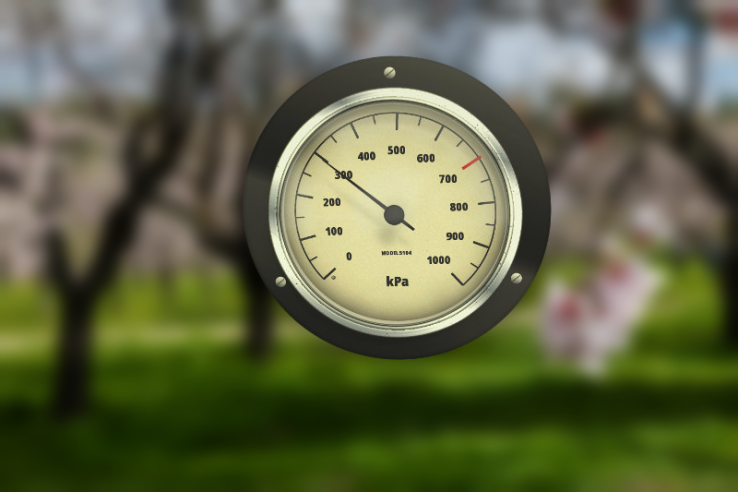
300 kPa
